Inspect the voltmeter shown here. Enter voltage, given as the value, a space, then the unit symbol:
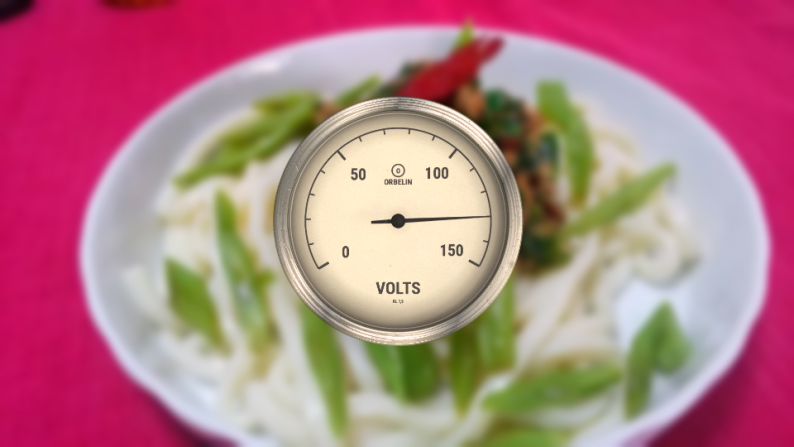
130 V
